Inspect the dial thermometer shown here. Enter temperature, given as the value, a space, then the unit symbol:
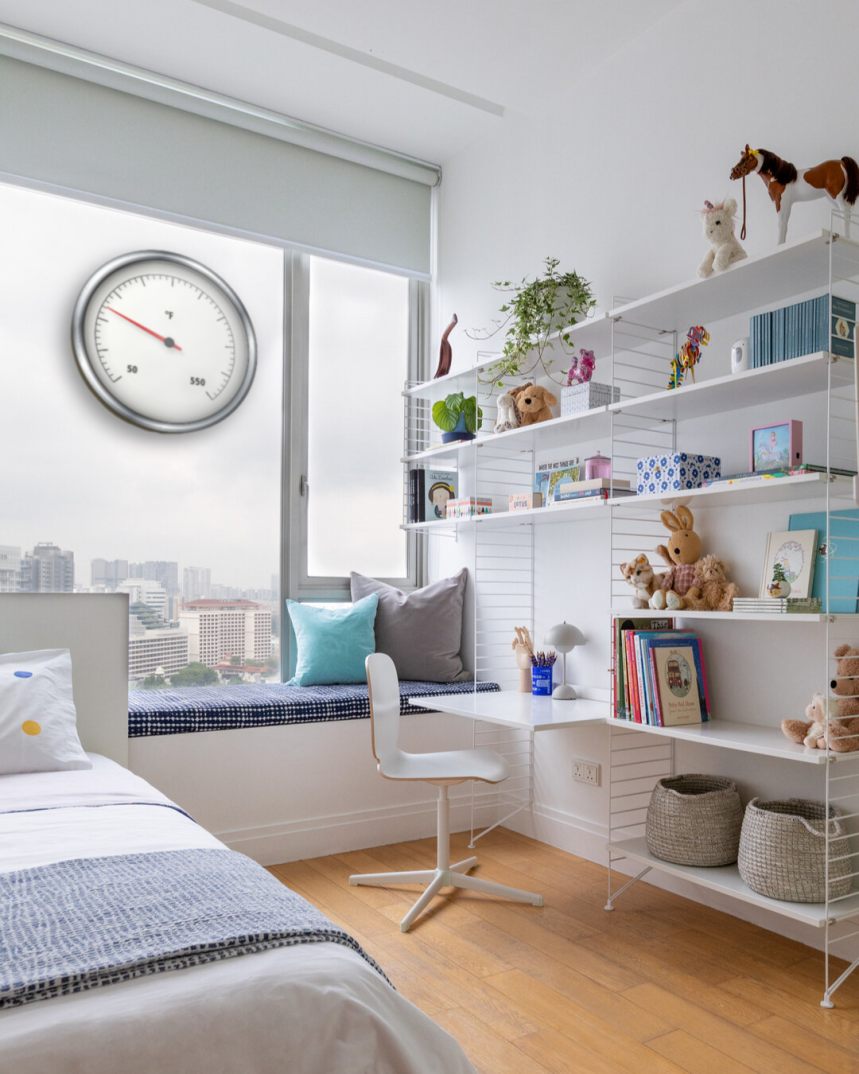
170 °F
